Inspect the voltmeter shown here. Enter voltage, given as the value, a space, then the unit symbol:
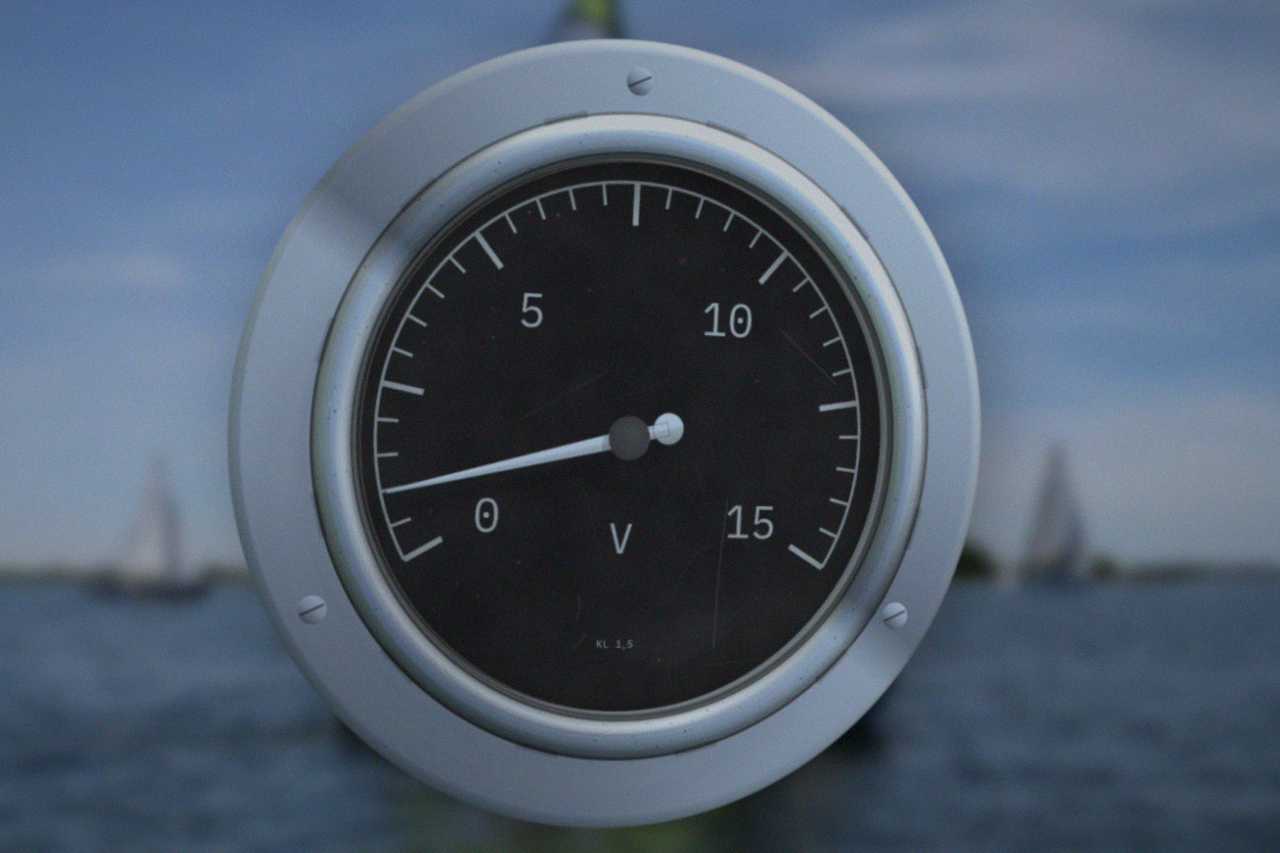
1 V
